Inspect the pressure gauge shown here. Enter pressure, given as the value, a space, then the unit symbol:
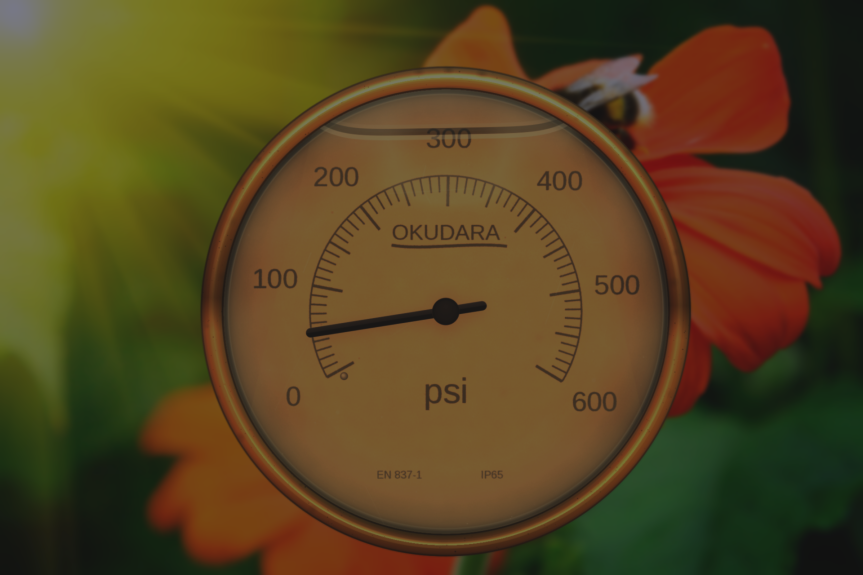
50 psi
